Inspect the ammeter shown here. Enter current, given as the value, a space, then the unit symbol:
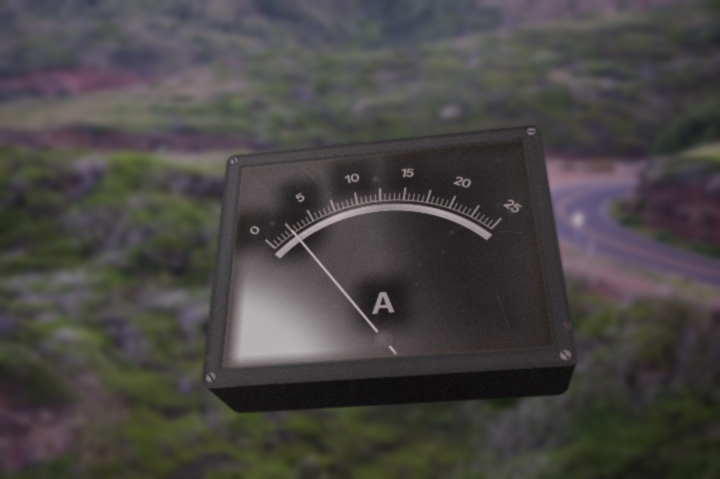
2.5 A
